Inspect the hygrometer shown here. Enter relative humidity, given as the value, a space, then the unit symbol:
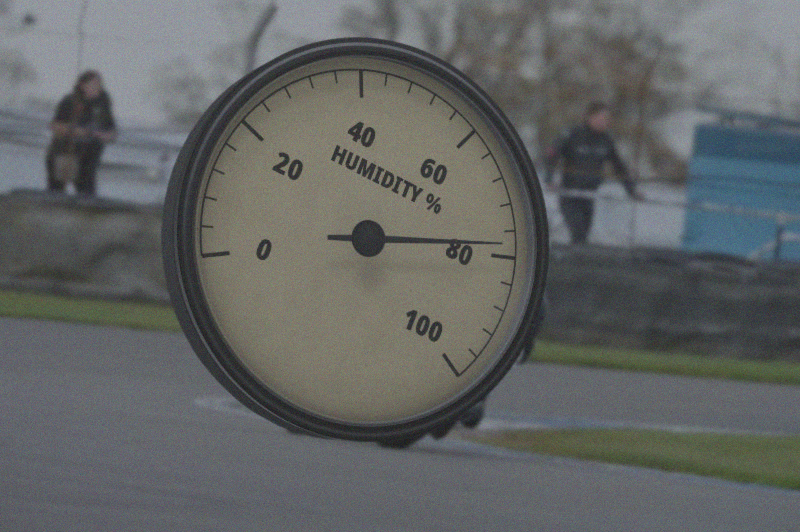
78 %
